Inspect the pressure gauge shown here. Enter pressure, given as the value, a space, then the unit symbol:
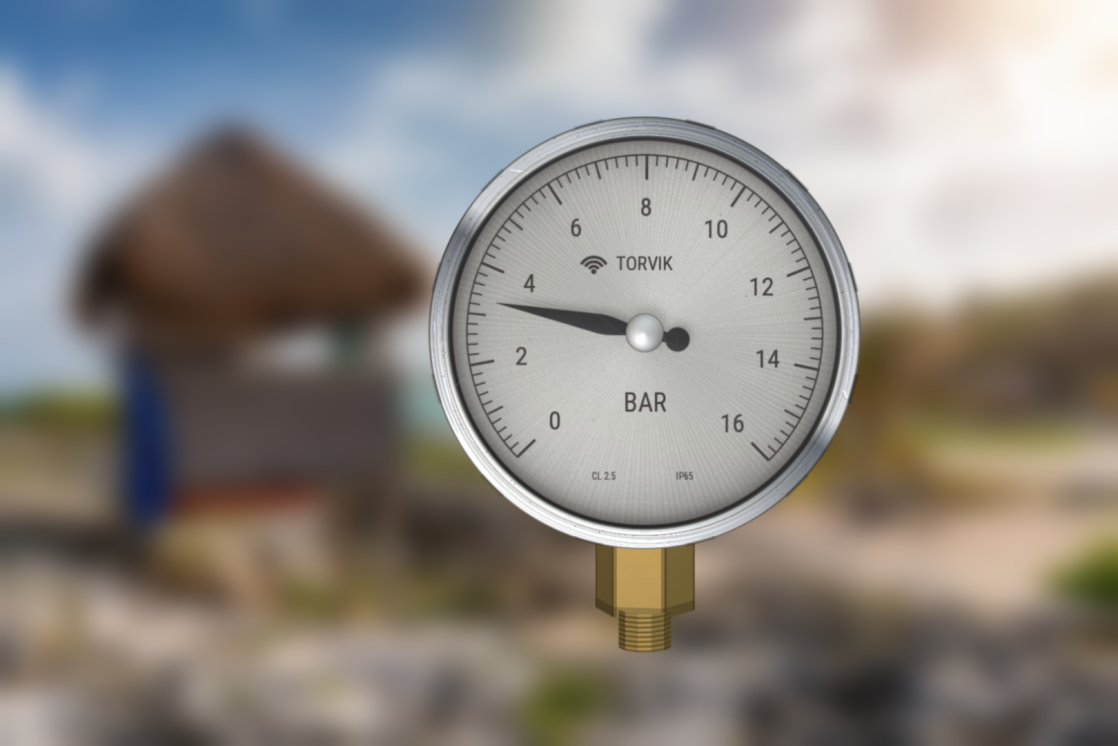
3.3 bar
